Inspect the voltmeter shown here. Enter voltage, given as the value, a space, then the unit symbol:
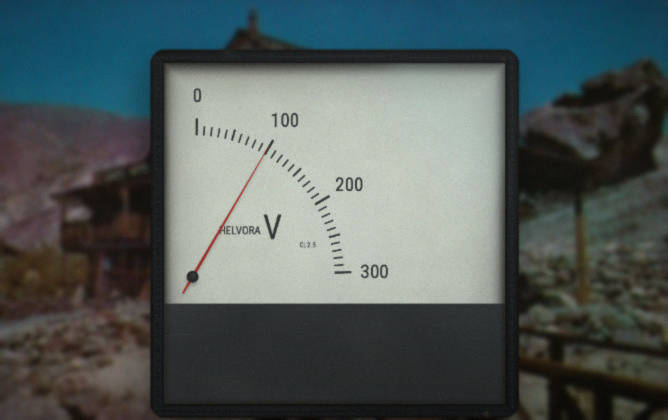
100 V
